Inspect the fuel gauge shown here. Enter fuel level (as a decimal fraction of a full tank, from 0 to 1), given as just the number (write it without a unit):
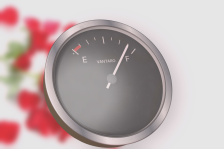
0.875
